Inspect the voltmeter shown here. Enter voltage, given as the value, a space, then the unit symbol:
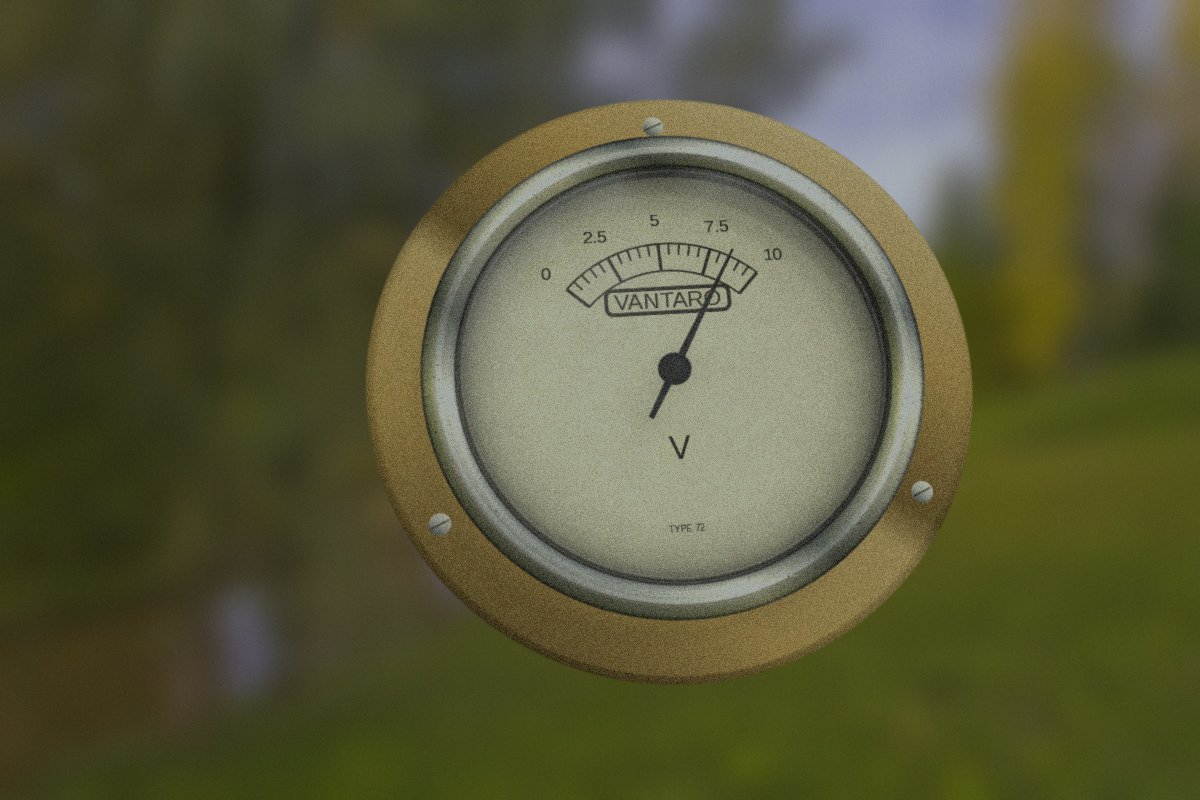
8.5 V
